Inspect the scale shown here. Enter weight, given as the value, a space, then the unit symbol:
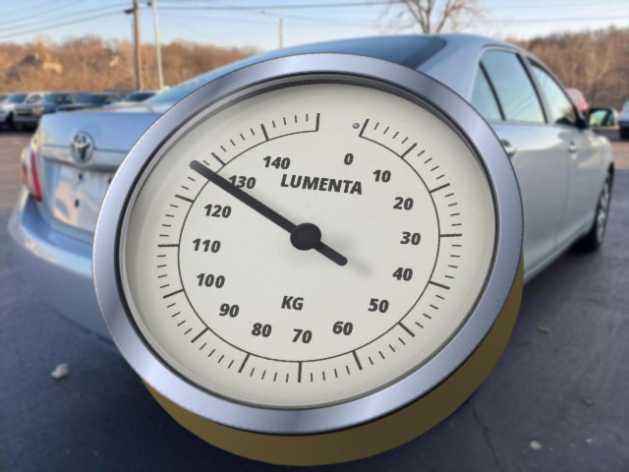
126 kg
